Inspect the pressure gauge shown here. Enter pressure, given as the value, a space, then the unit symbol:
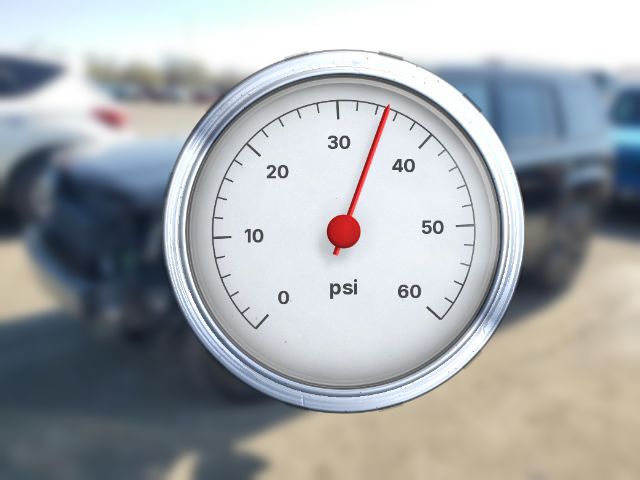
35 psi
